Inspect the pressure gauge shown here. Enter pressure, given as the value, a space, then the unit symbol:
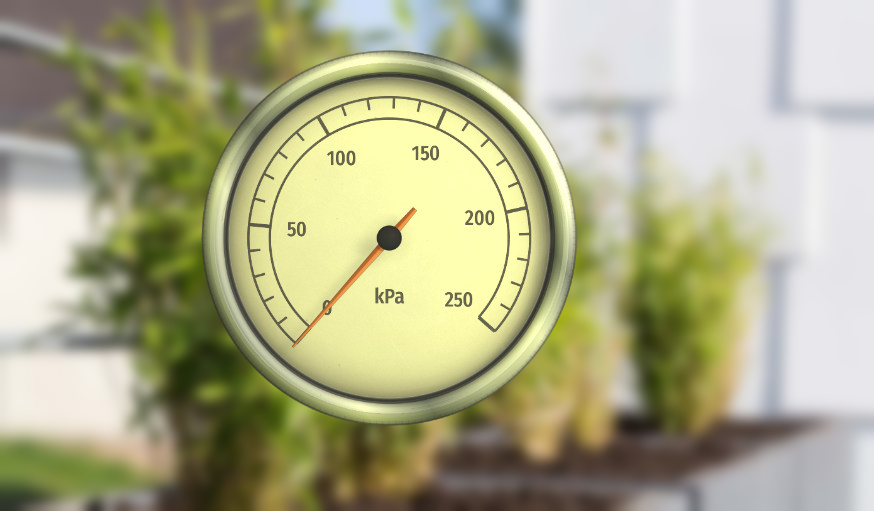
0 kPa
